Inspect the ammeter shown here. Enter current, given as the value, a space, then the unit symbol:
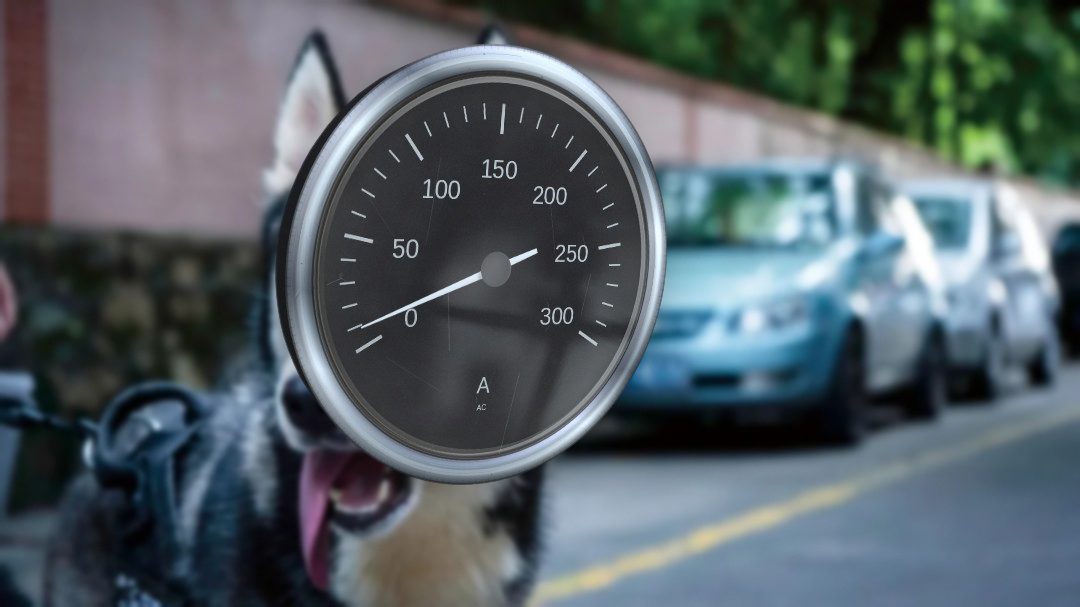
10 A
